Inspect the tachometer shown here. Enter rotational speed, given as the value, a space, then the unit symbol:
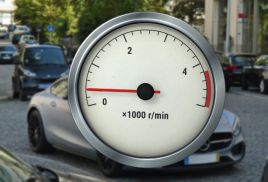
400 rpm
